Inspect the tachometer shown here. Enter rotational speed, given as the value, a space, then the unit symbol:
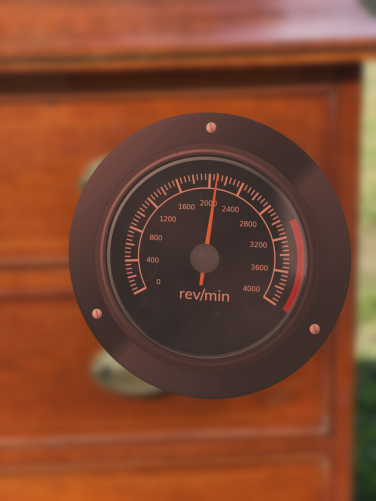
2100 rpm
